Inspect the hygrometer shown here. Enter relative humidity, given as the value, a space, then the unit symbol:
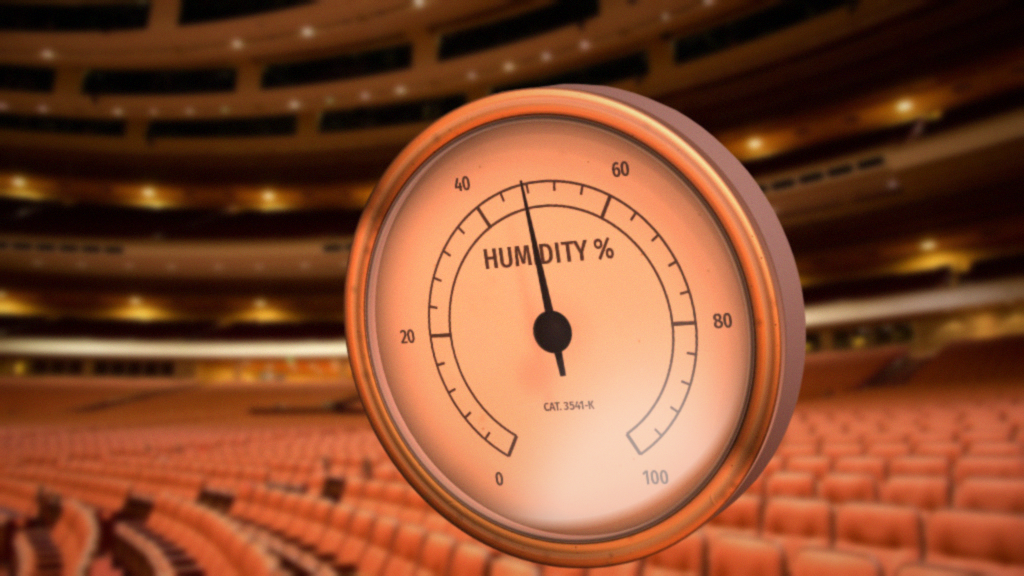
48 %
